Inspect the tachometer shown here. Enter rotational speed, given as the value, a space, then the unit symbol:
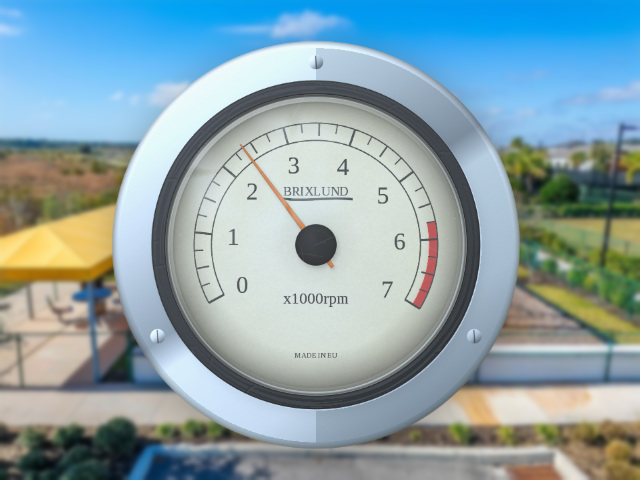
2375 rpm
